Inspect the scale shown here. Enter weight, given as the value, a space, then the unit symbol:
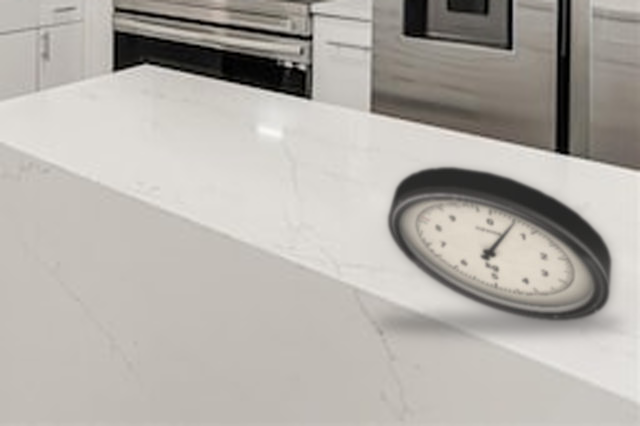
0.5 kg
